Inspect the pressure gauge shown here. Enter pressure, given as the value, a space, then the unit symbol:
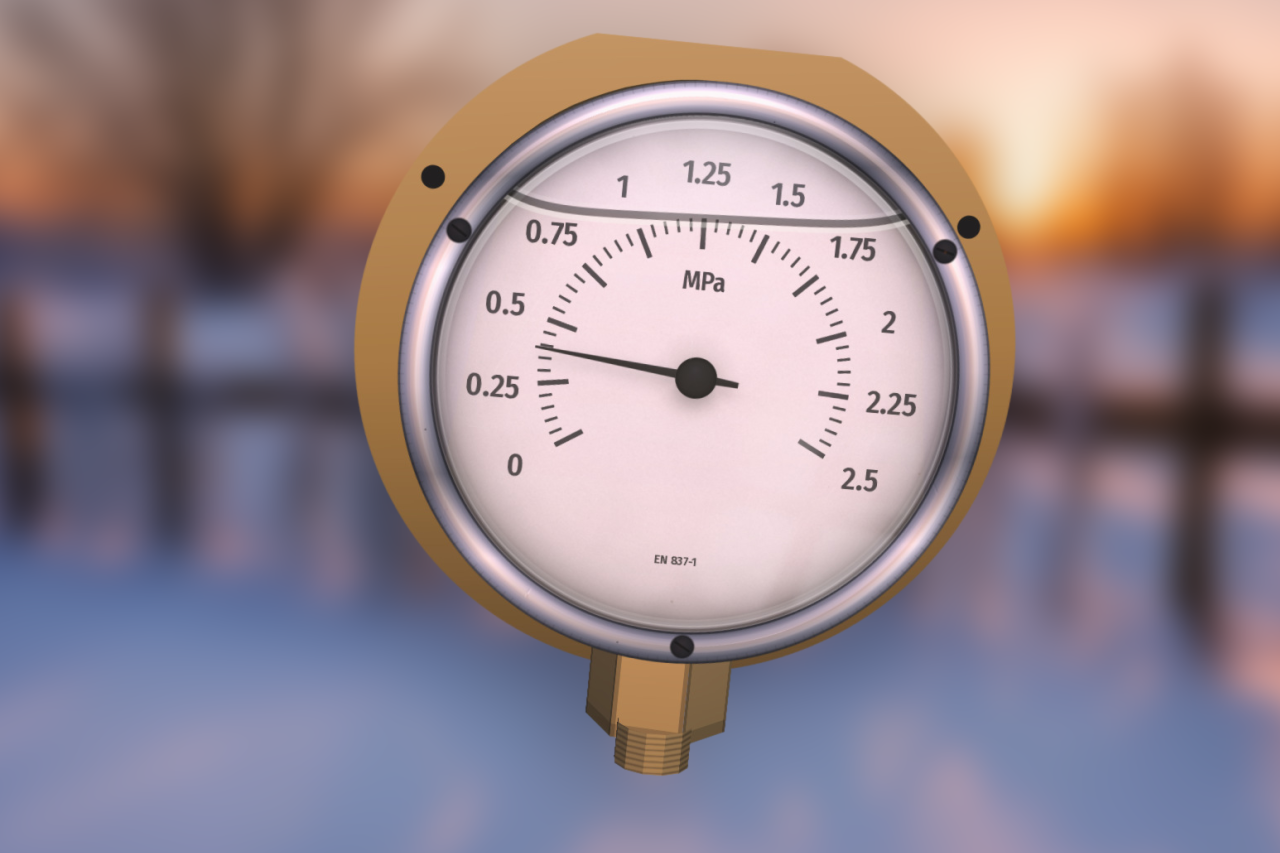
0.4 MPa
